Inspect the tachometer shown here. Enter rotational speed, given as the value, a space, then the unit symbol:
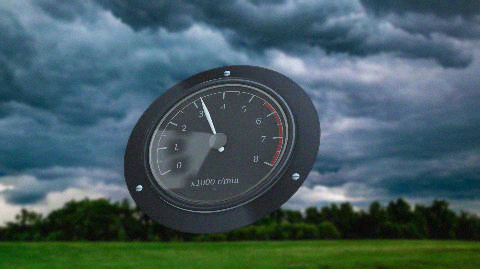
3250 rpm
